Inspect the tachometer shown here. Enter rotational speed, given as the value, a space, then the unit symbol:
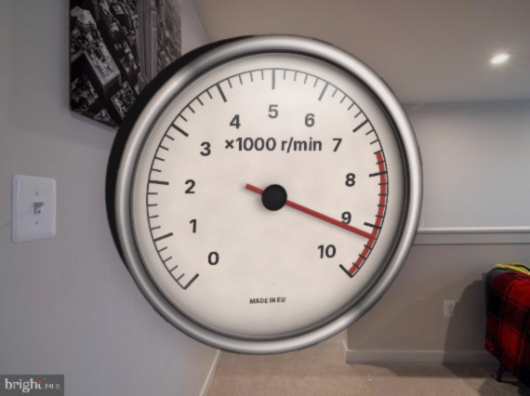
9200 rpm
